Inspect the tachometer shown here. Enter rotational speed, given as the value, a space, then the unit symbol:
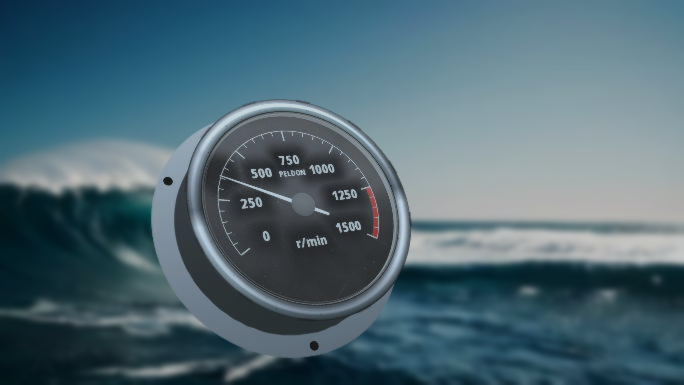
350 rpm
